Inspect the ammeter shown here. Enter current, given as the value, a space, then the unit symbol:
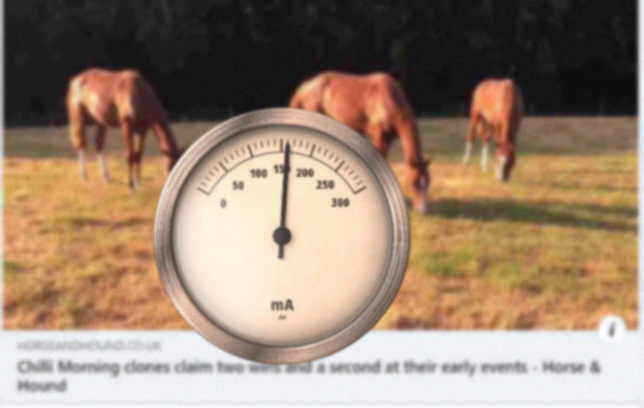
160 mA
